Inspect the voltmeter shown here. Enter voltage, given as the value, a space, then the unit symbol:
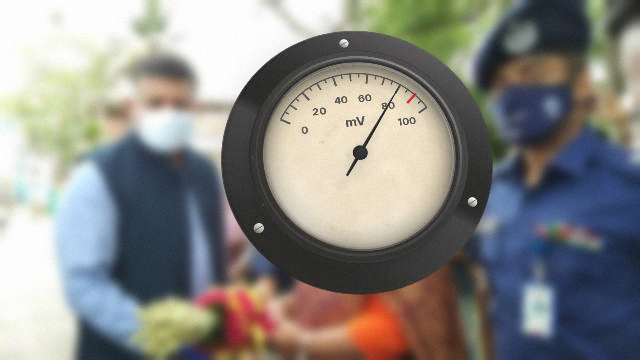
80 mV
